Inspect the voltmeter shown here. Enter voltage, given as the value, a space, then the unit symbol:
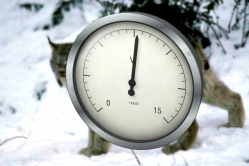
7.75 V
